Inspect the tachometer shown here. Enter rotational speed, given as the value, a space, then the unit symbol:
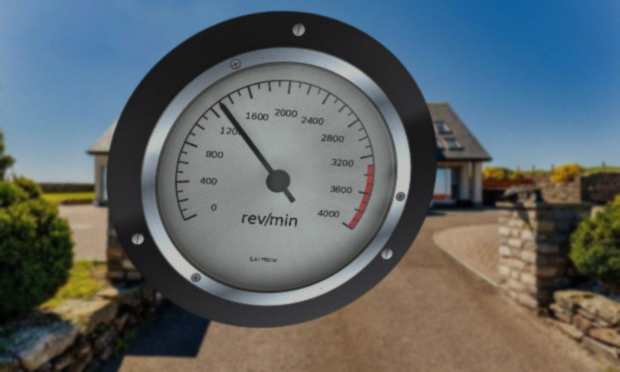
1300 rpm
